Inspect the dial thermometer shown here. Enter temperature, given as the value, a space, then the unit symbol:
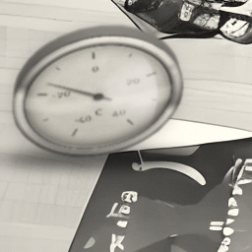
-15 °C
